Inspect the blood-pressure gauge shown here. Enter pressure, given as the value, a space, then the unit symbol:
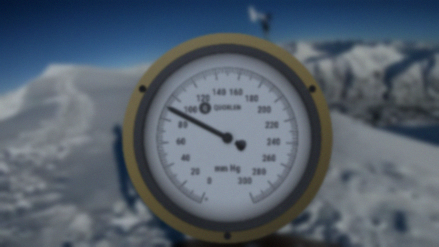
90 mmHg
